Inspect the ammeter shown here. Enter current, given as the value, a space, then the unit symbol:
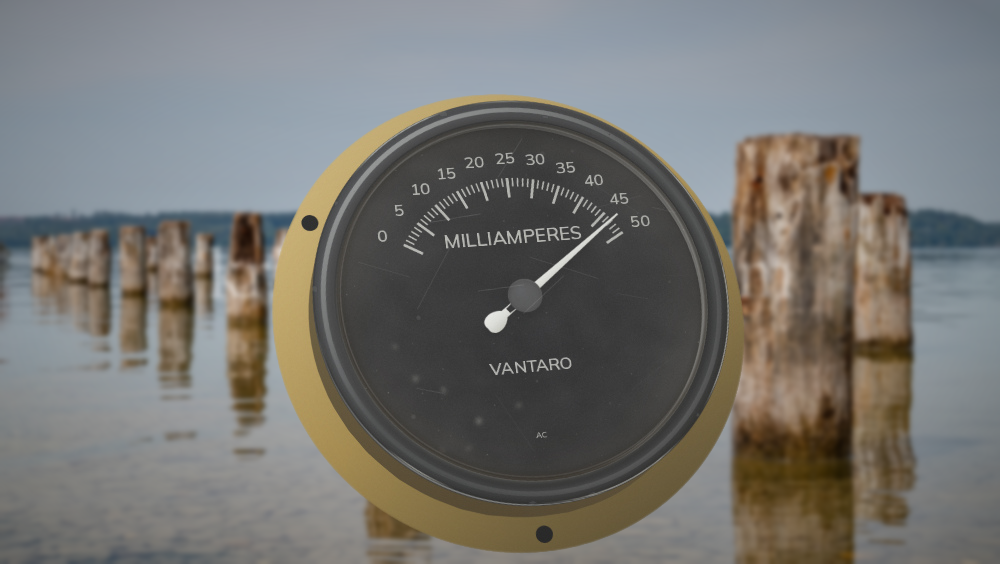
47 mA
